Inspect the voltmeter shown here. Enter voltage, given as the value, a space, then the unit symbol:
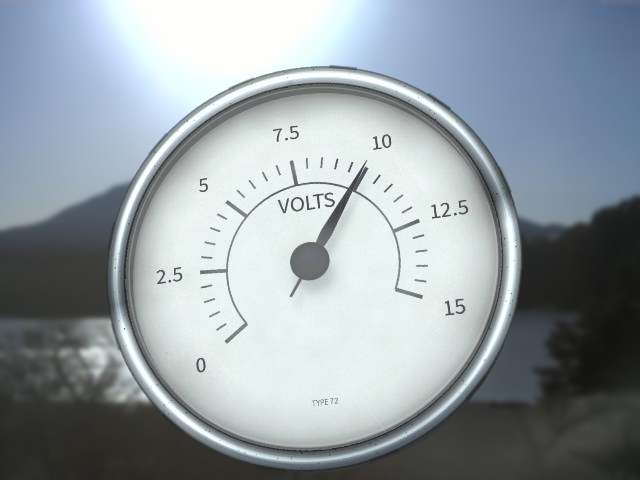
10 V
